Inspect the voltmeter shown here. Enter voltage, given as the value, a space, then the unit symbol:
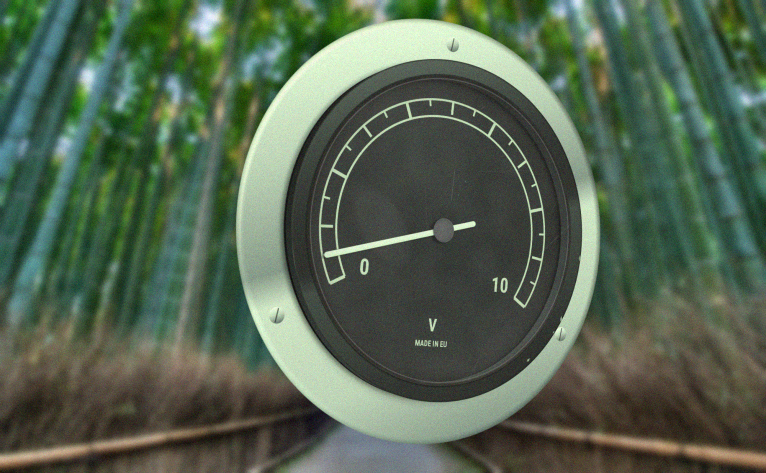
0.5 V
